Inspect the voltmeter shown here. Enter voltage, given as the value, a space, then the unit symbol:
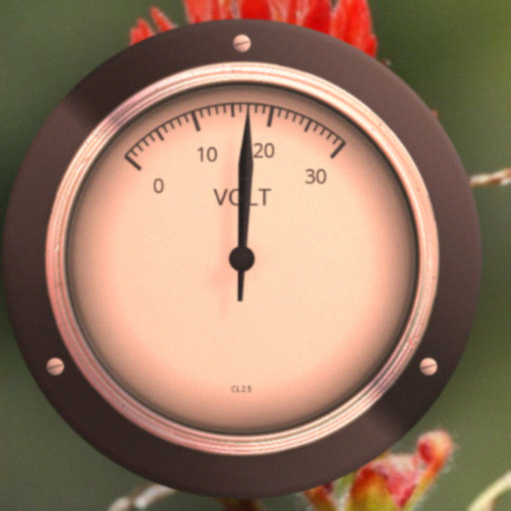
17 V
